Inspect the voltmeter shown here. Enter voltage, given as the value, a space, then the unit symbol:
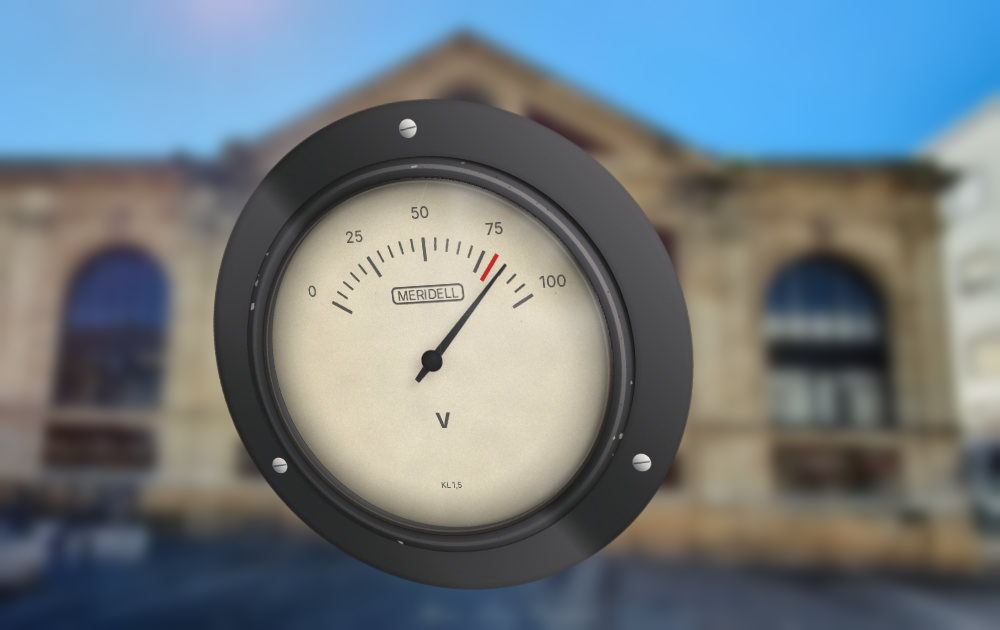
85 V
